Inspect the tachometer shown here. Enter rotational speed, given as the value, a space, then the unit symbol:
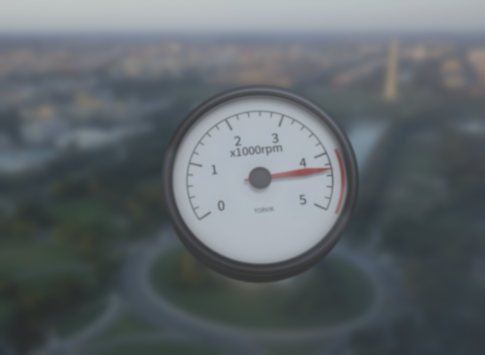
4300 rpm
